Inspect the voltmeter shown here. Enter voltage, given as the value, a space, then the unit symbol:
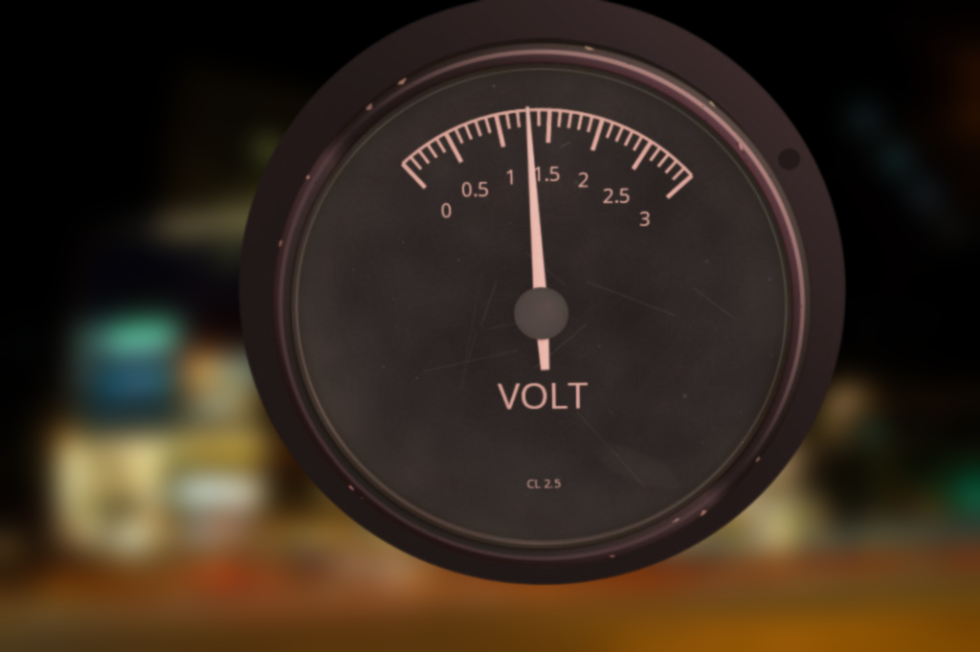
1.3 V
